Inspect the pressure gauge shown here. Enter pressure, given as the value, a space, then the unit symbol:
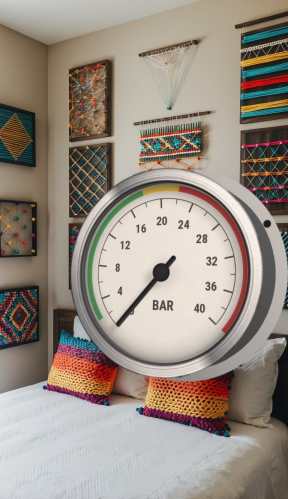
0 bar
